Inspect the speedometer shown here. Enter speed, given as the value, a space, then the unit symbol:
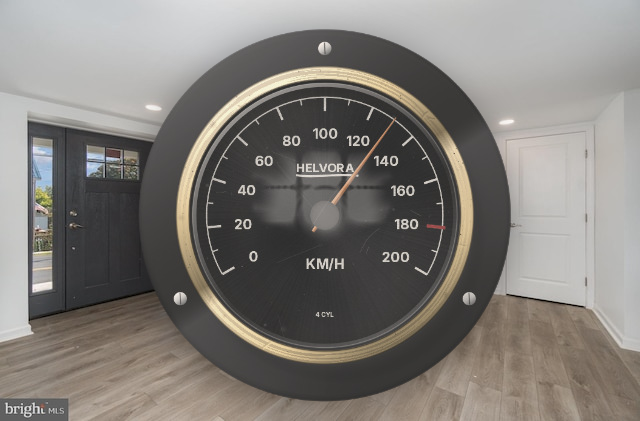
130 km/h
